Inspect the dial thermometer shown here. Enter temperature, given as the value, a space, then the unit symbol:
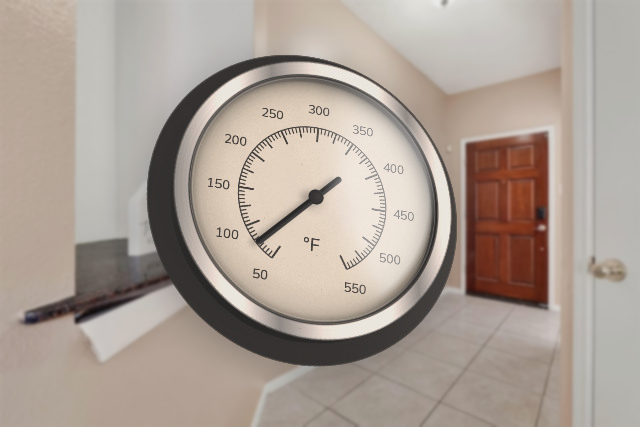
75 °F
